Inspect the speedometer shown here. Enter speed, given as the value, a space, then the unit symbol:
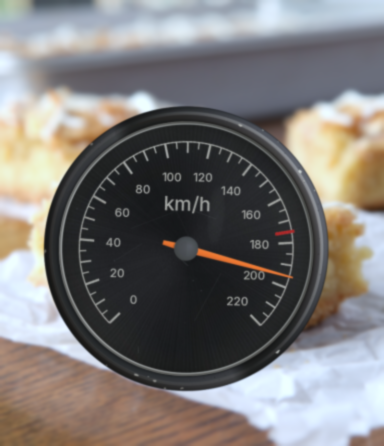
195 km/h
